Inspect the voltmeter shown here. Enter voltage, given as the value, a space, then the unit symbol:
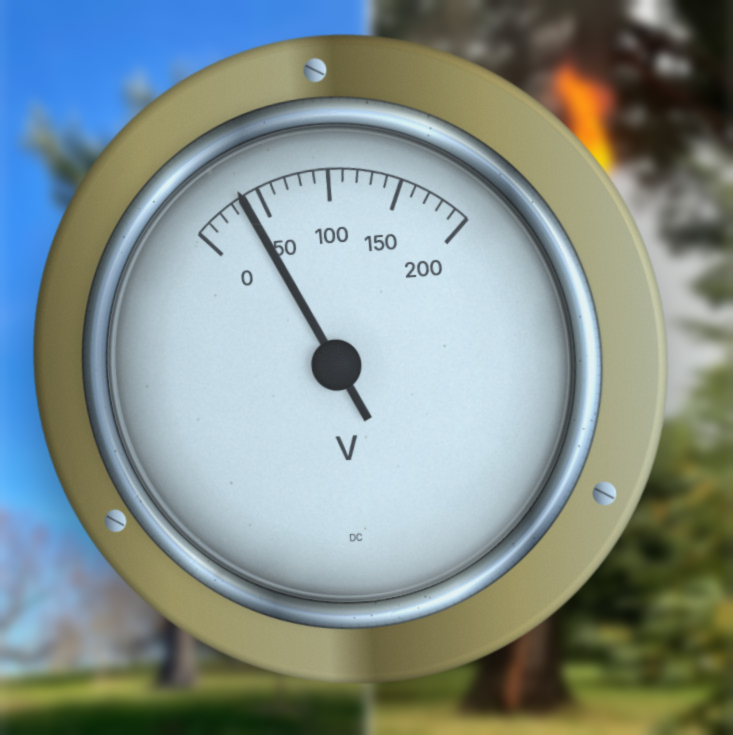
40 V
